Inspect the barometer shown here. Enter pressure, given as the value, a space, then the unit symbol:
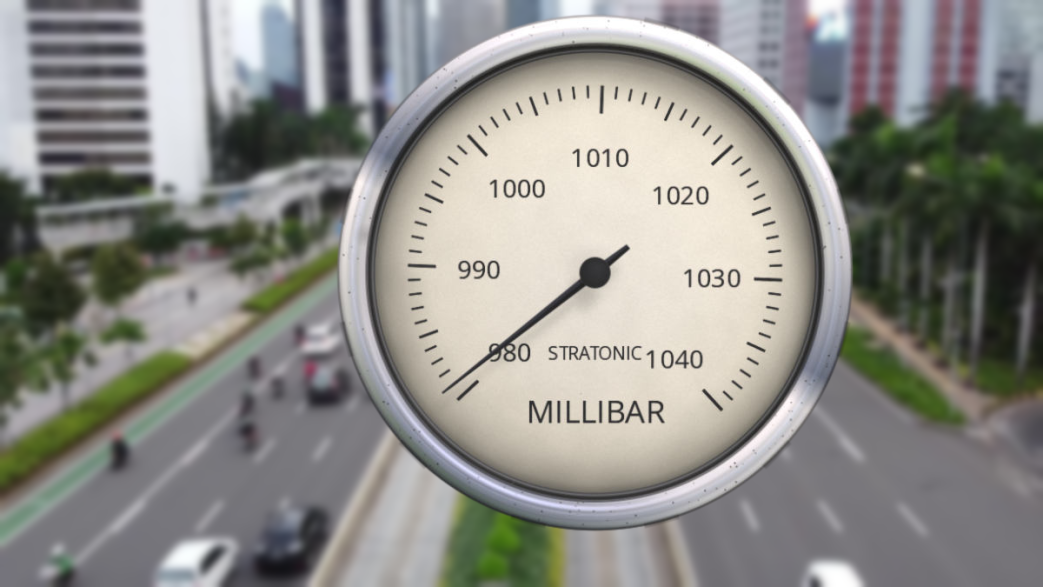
981 mbar
